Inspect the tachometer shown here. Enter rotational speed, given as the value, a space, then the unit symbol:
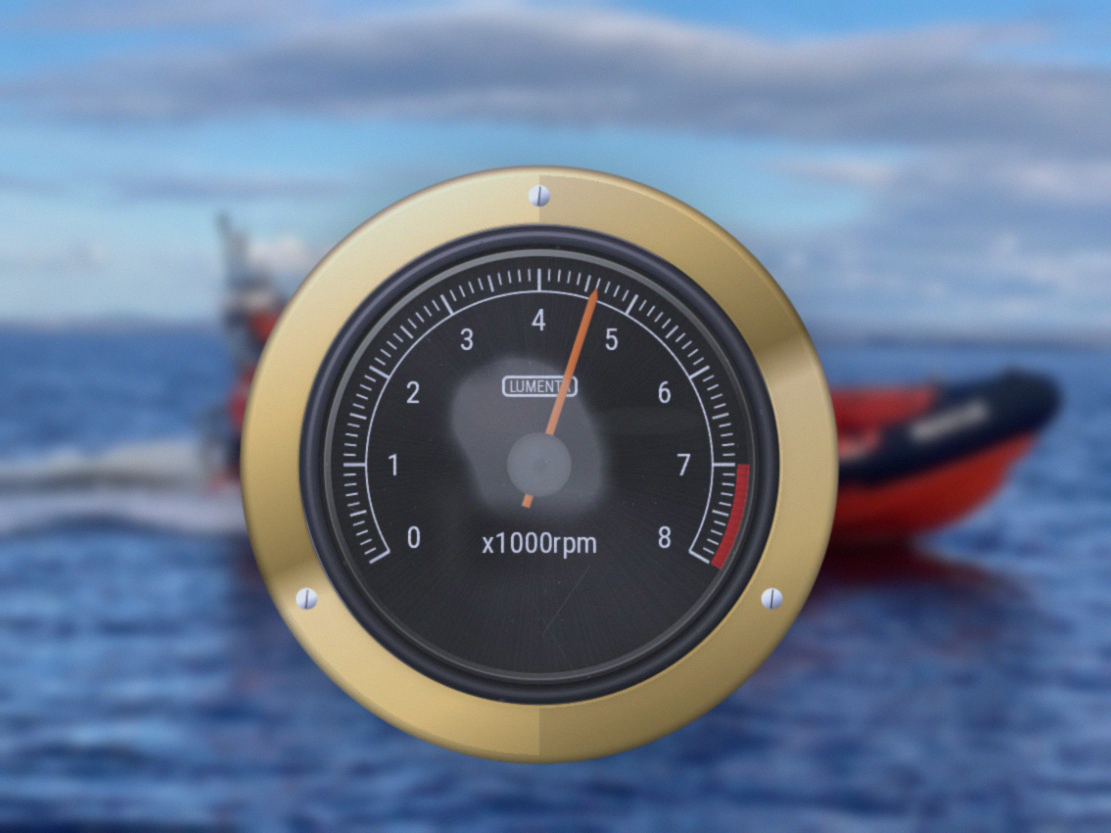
4600 rpm
